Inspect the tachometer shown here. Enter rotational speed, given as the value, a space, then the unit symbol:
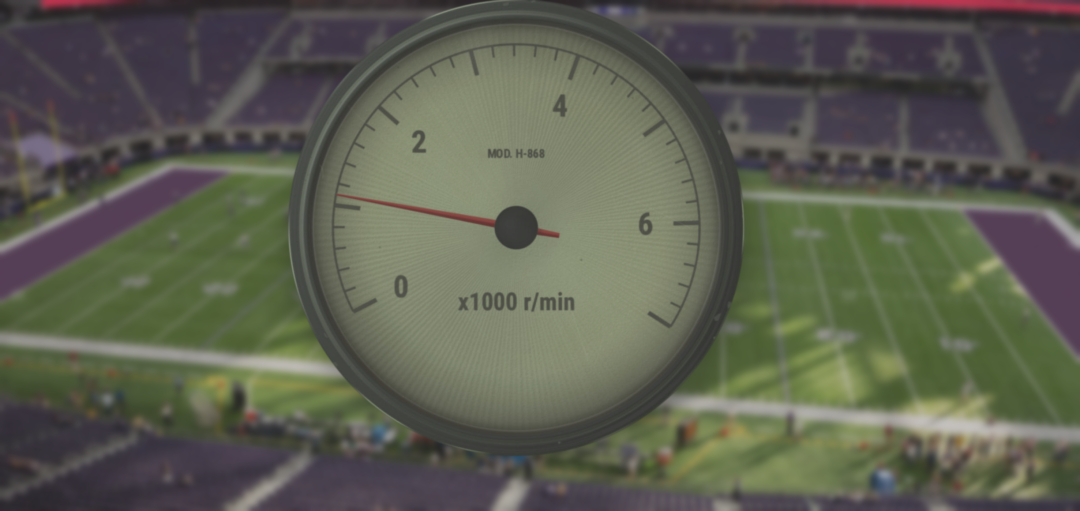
1100 rpm
